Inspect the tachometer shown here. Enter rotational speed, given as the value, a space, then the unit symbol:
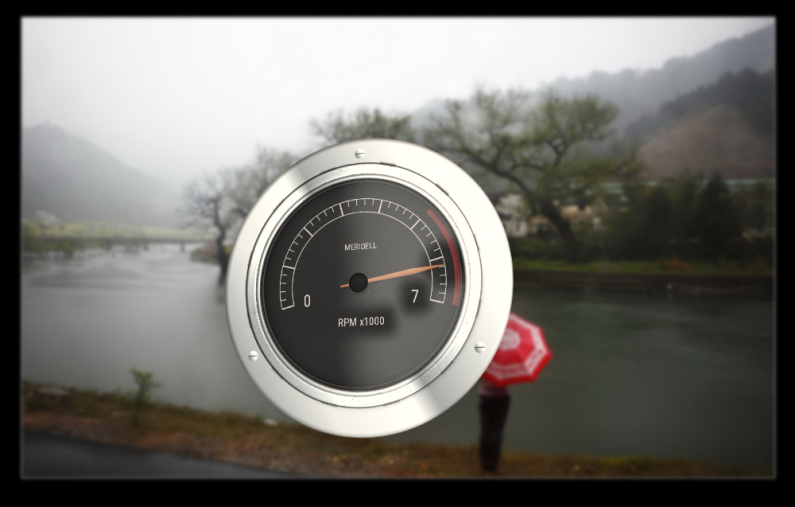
6200 rpm
